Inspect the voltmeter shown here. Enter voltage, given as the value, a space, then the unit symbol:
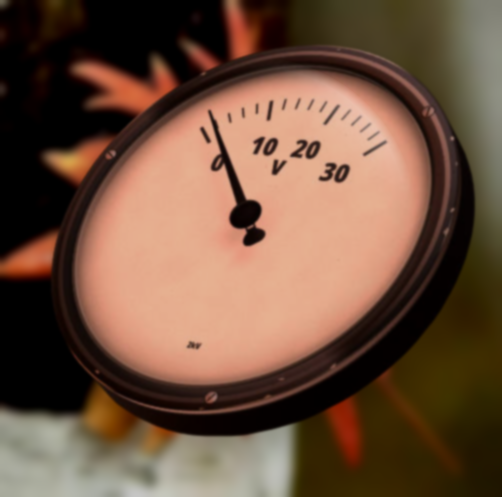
2 V
